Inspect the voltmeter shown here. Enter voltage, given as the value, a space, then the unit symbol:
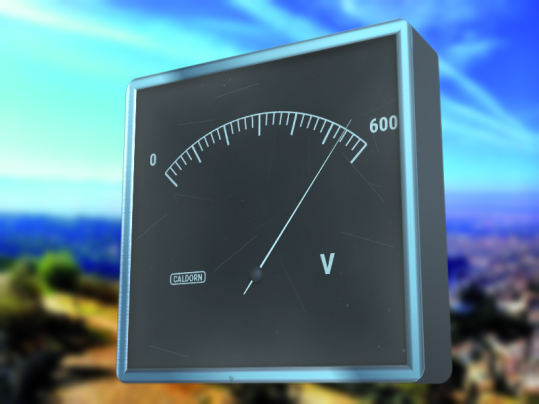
540 V
